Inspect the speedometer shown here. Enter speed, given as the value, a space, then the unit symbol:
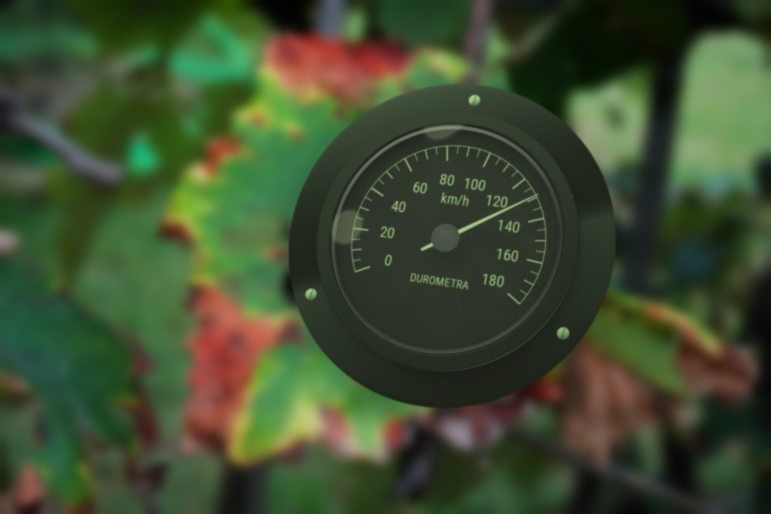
130 km/h
